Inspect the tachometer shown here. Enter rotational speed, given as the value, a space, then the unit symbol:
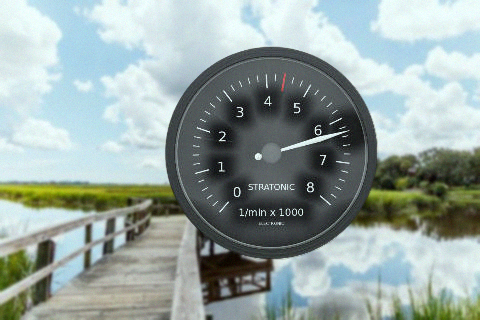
6300 rpm
